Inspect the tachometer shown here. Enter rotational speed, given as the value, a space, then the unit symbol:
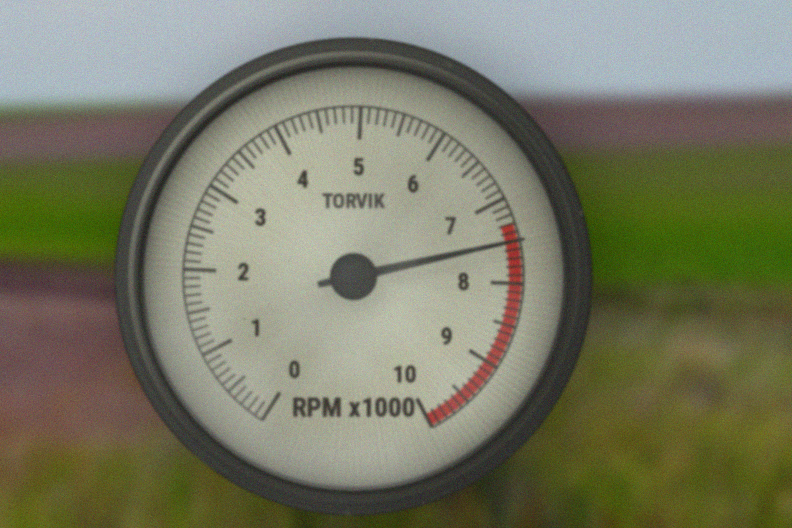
7500 rpm
